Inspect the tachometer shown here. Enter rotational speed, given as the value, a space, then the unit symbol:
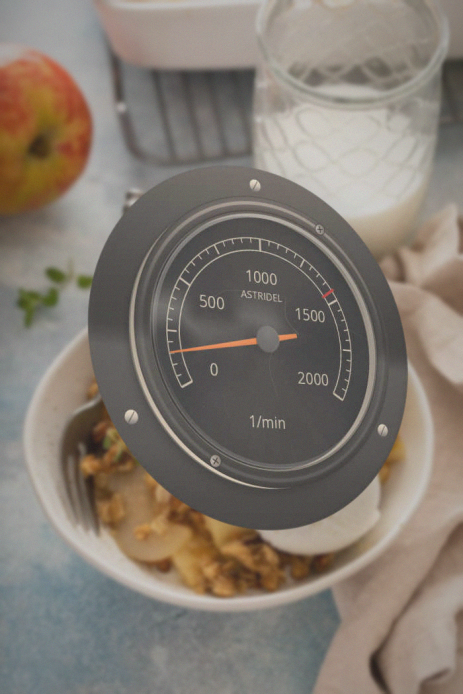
150 rpm
